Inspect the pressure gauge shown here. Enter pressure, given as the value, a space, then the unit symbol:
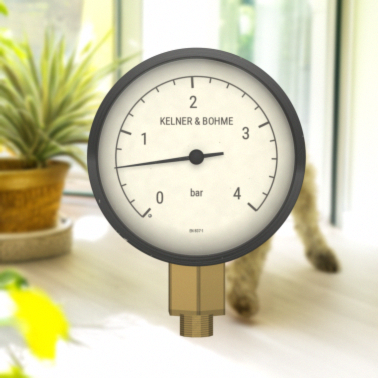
0.6 bar
